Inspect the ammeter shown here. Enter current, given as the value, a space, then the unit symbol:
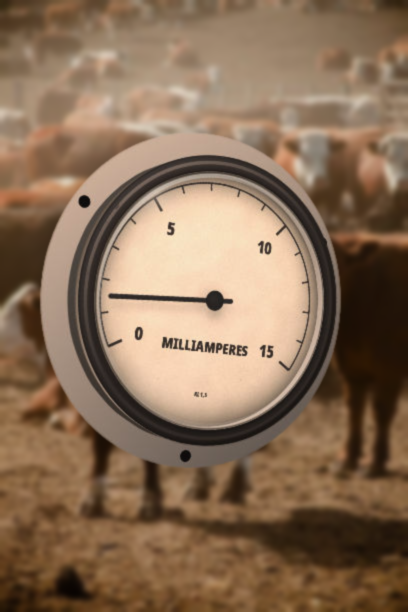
1.5 mA
